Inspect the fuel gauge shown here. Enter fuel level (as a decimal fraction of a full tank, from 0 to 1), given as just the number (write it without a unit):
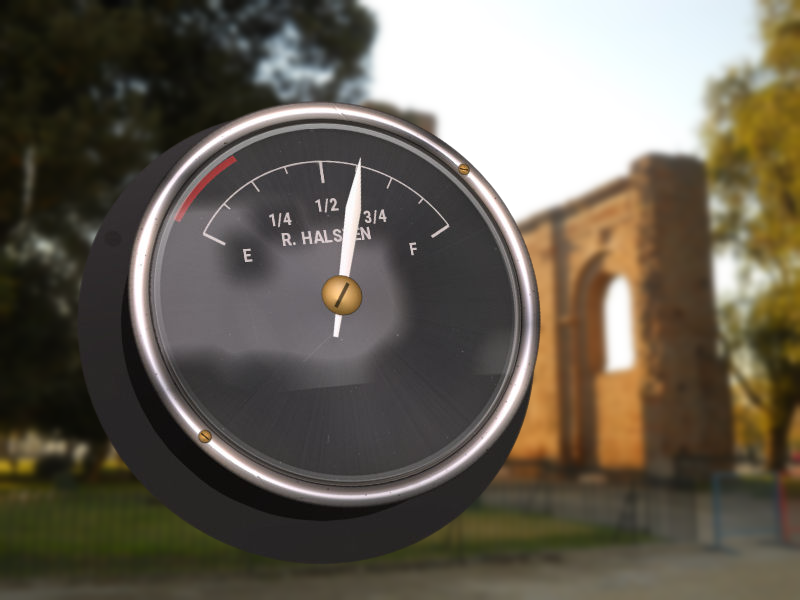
0.625
